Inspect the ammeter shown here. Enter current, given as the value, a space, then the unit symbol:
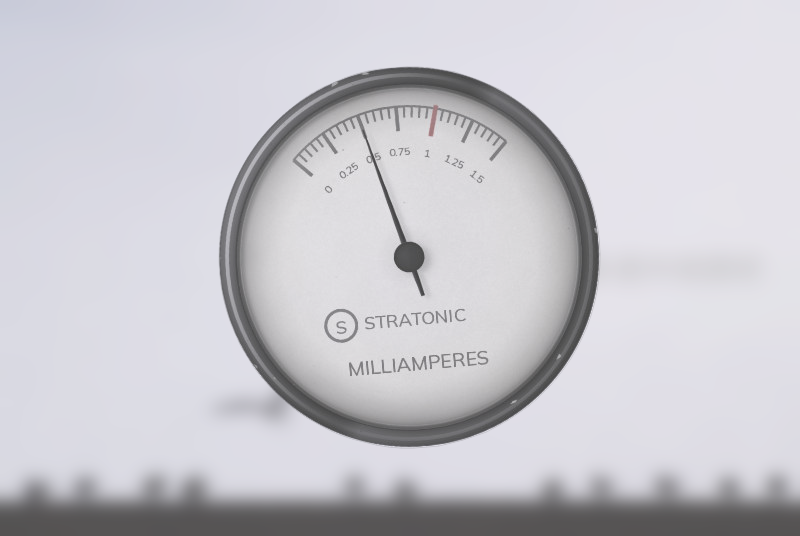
0.5 mA
